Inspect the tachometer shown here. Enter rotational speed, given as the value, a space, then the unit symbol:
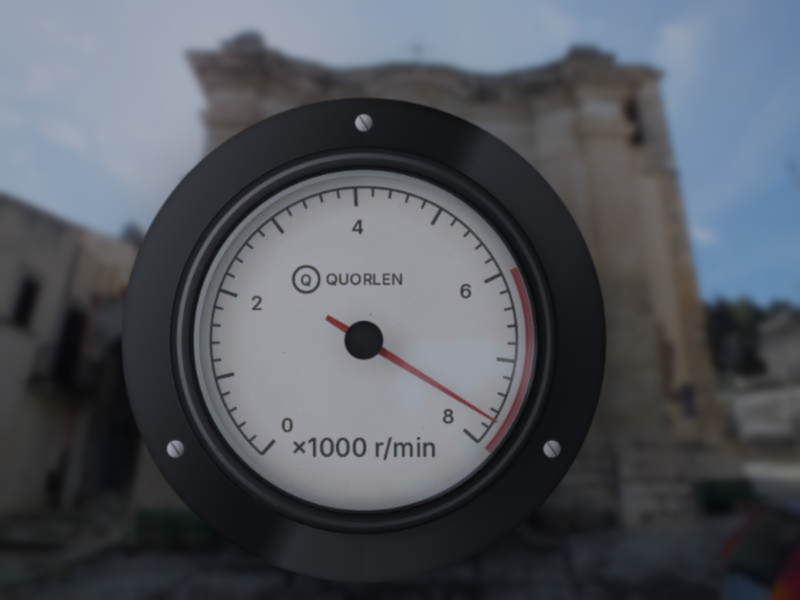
7700 rpm
